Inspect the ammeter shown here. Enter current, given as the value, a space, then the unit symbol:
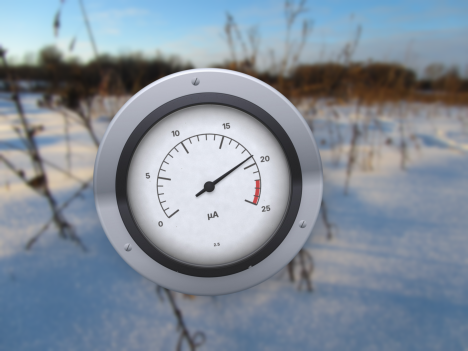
19 µA
